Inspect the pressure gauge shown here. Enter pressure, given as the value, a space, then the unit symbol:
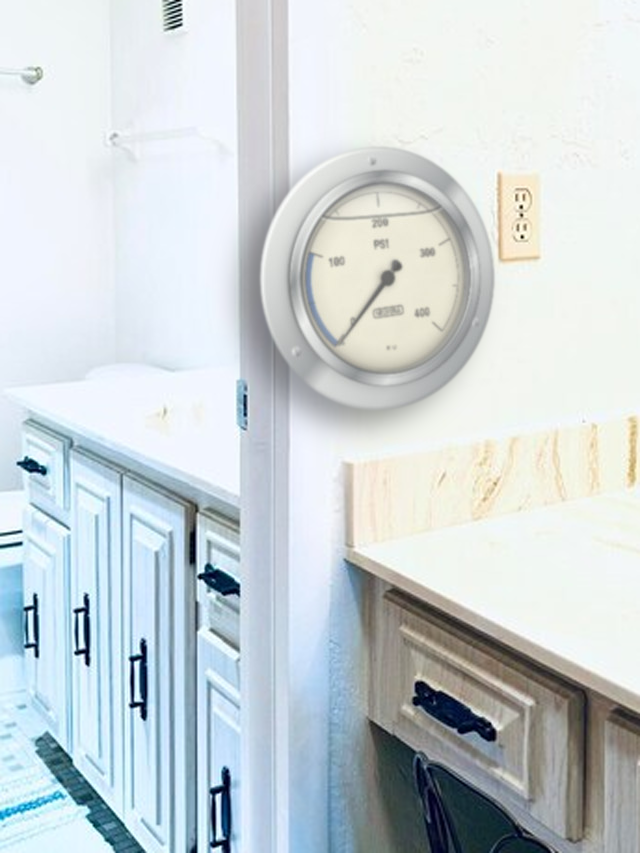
0 psi
